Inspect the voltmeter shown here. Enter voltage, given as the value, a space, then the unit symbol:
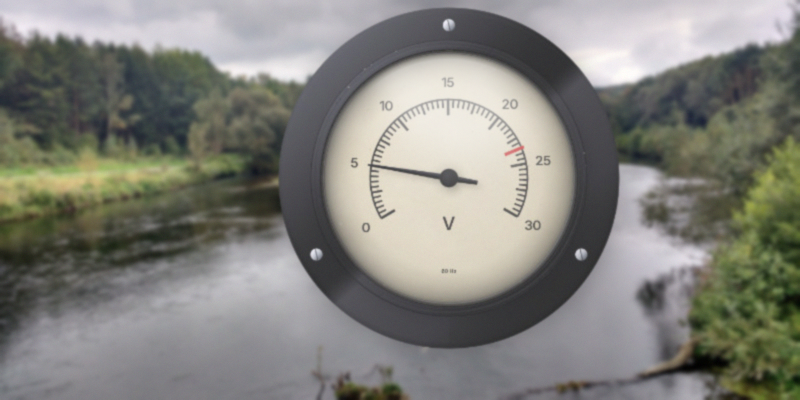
5 V
